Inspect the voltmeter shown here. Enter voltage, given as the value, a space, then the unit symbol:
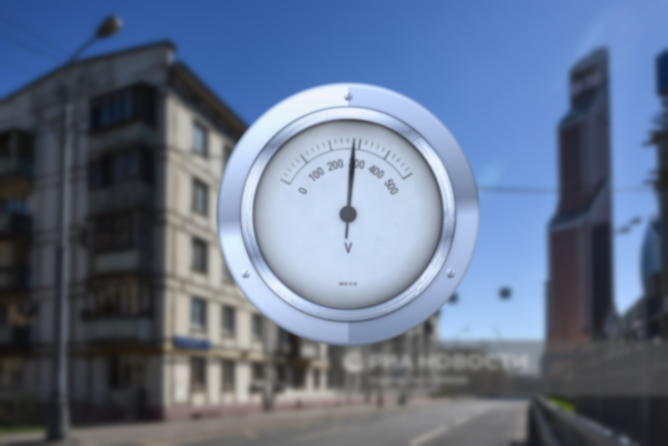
280 V
